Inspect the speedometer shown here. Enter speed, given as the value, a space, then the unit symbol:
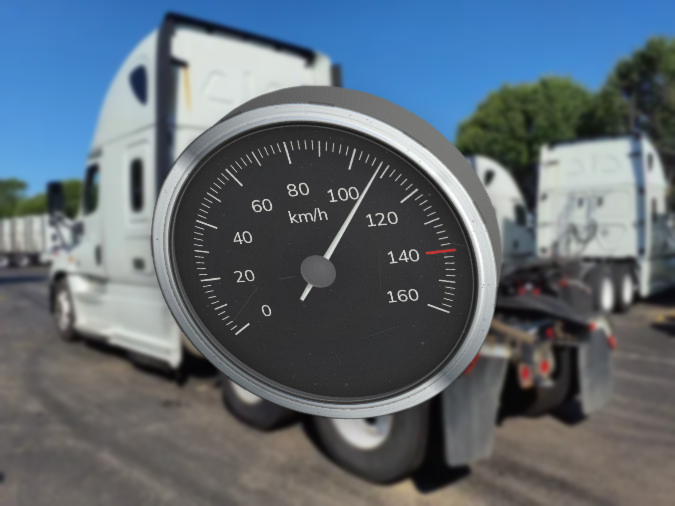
108 km/h
